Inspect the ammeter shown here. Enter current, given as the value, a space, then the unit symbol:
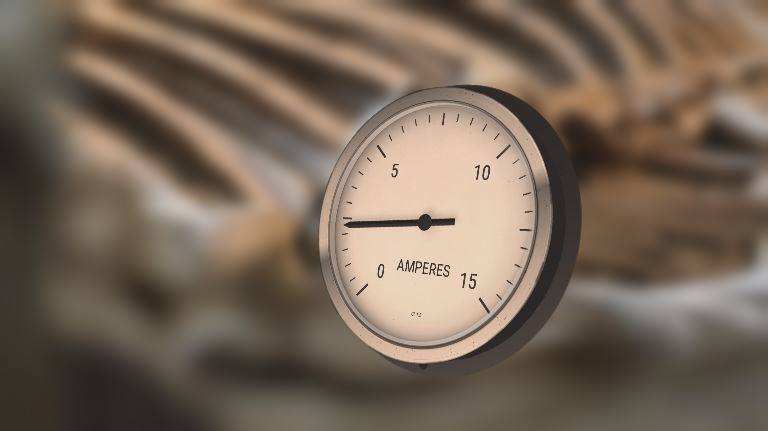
2.25 A
